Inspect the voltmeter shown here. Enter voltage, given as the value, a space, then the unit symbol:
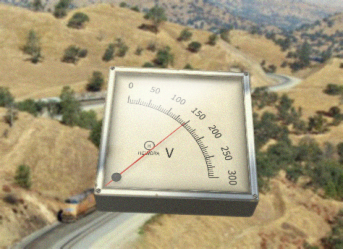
150 V
